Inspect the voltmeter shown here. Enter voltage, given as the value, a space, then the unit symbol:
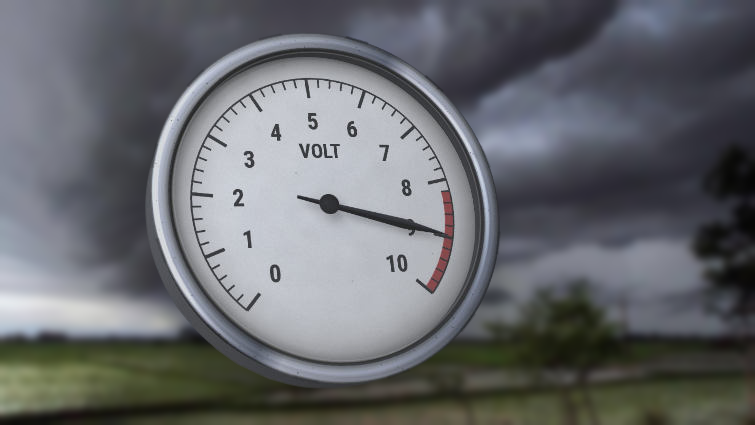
9 V
